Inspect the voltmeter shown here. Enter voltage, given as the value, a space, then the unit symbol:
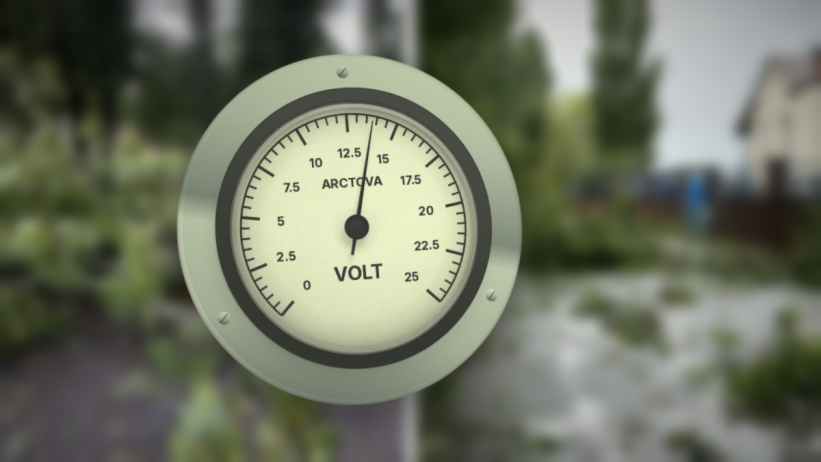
13.75 V
